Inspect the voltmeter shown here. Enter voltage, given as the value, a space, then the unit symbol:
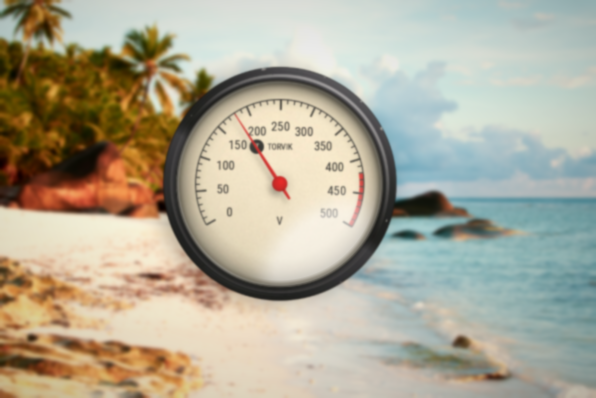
180 V
